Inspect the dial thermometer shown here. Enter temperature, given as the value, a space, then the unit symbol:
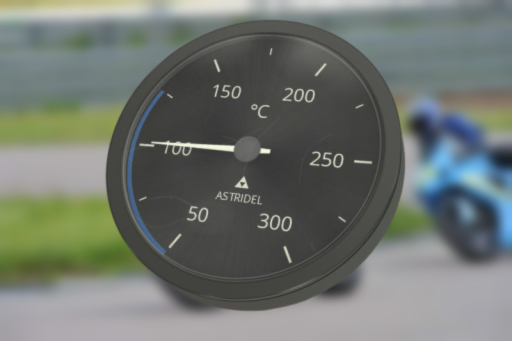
100 °C
